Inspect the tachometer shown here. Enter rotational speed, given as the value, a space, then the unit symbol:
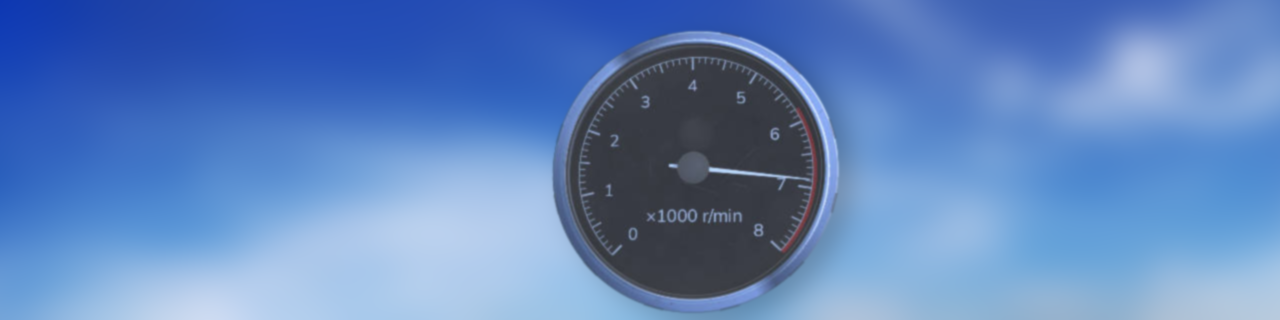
6900 rpm
